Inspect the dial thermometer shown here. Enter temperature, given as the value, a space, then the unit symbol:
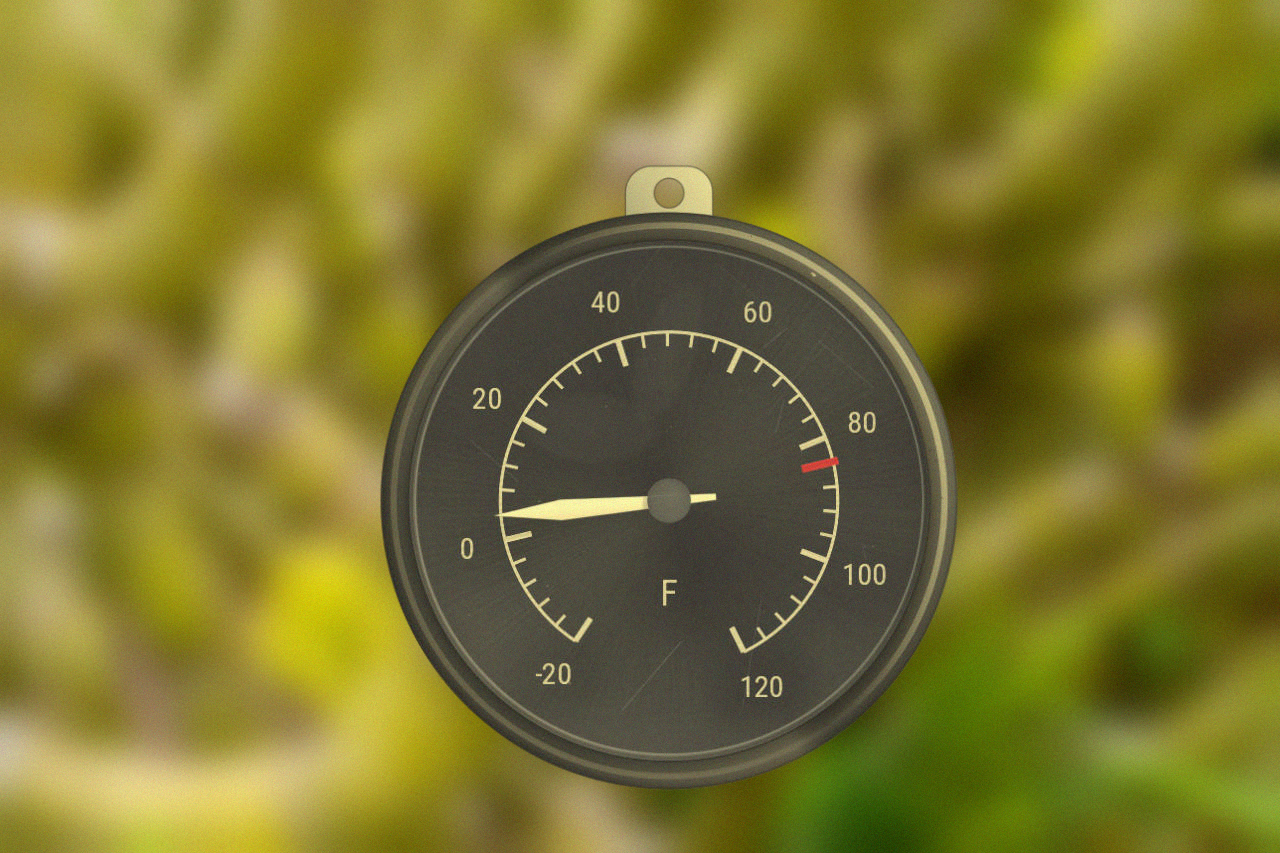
4 °F
